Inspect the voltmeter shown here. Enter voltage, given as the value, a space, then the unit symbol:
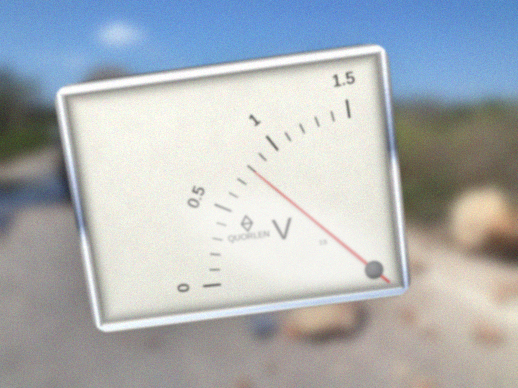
0.8 V
